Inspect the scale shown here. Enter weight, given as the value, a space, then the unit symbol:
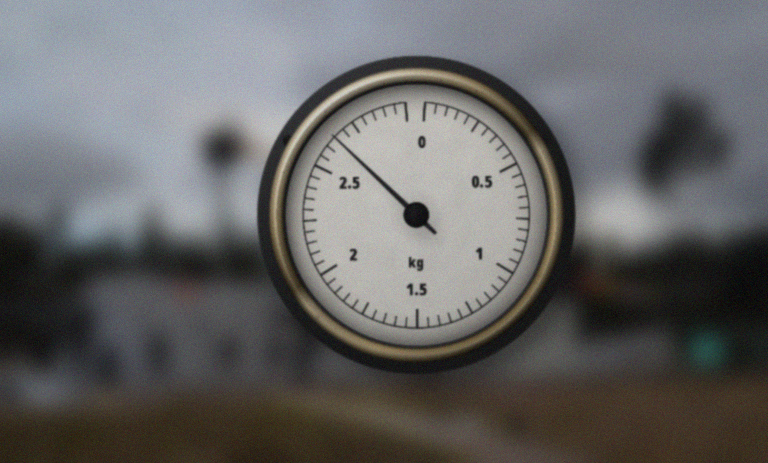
2.65 kg
